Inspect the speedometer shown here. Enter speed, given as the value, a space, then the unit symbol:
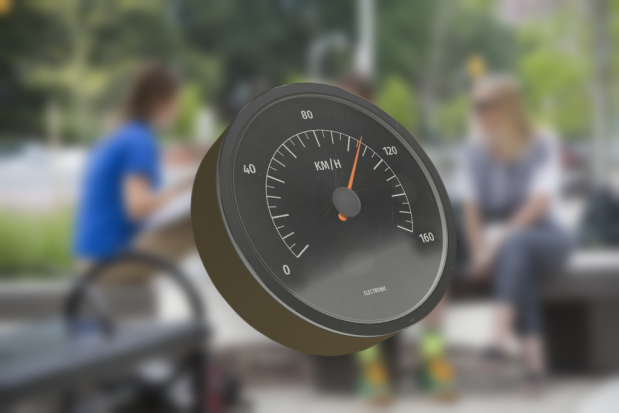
105 km/h
